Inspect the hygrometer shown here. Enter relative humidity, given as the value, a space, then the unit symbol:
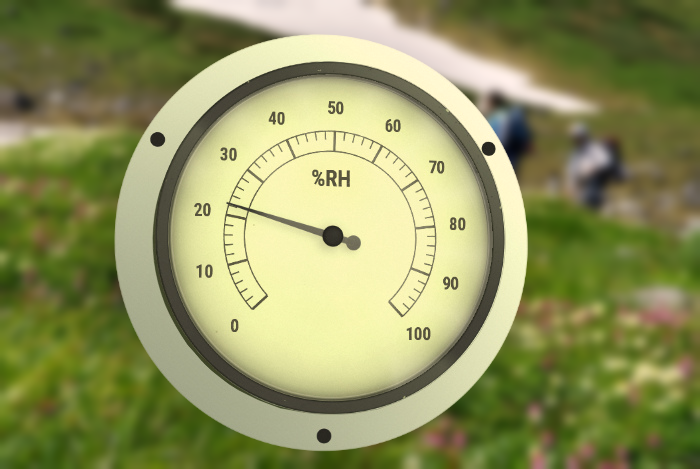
22 %
